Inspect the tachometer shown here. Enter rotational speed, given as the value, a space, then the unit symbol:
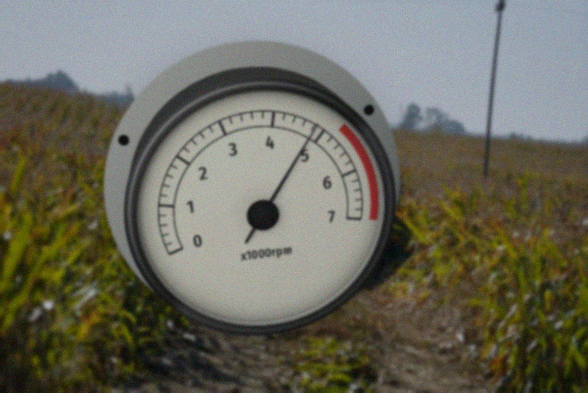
4800 rpm
